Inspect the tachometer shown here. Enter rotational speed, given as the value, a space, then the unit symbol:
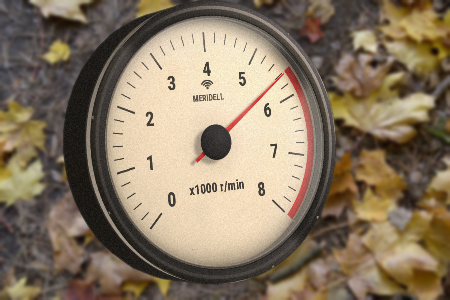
5600 rpm
